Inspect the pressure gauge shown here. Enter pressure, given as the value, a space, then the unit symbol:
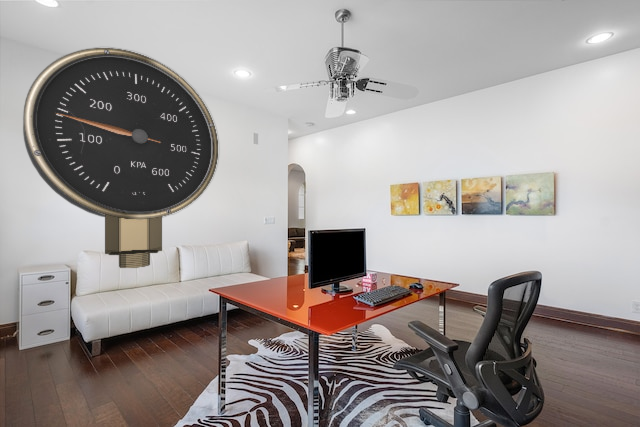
140 kPa
